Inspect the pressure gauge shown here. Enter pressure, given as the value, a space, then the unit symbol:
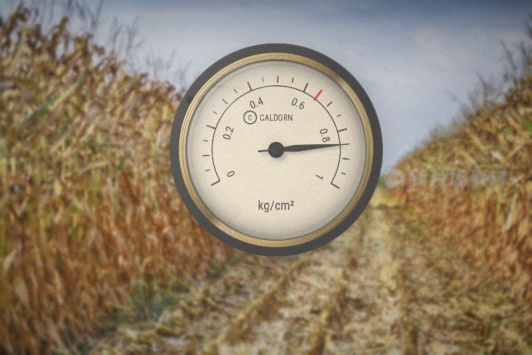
0.85 kg/cm²
